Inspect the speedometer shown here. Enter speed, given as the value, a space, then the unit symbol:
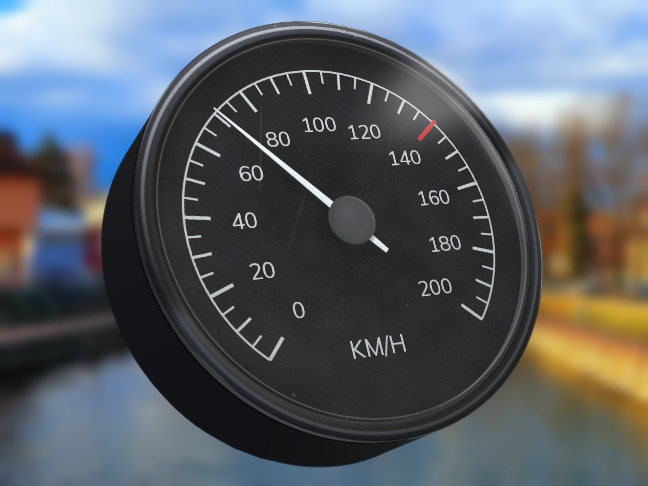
70 km/h
